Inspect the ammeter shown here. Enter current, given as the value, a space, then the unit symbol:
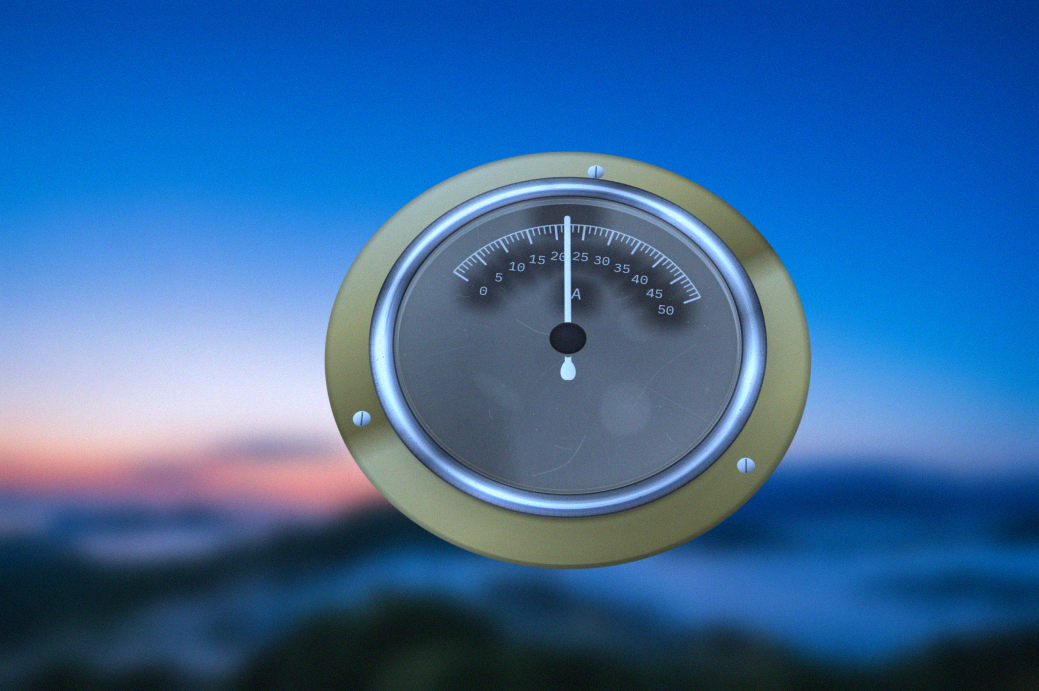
22 A
